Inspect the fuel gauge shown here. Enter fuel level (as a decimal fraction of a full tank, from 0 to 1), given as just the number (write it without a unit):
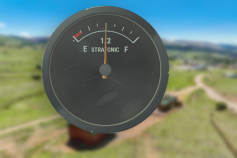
0.5
